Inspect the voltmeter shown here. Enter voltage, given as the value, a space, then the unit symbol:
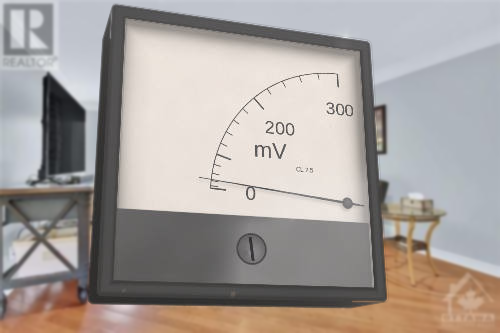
40 mV
